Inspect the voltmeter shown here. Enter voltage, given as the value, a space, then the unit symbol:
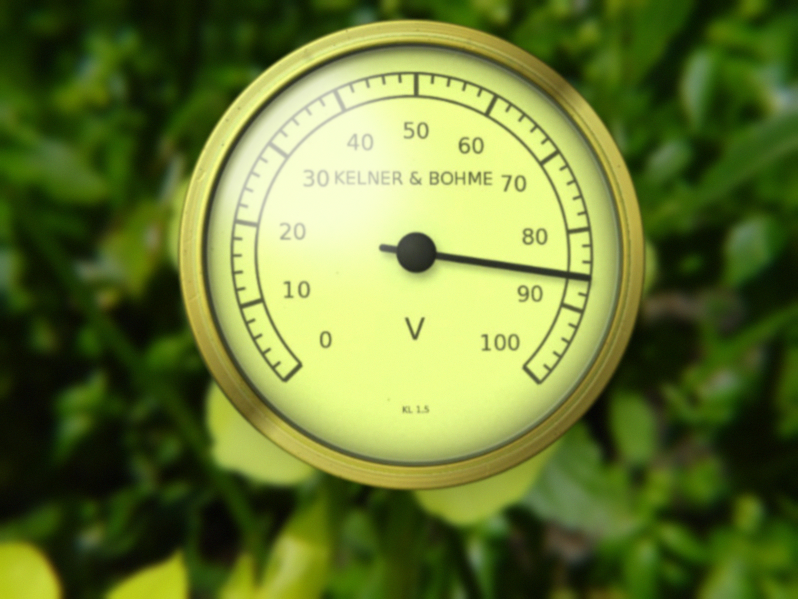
86 V
